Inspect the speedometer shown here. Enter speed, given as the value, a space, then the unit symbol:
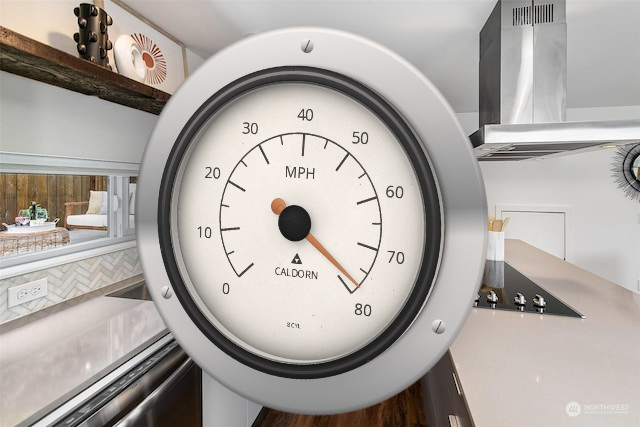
77.5 mph
